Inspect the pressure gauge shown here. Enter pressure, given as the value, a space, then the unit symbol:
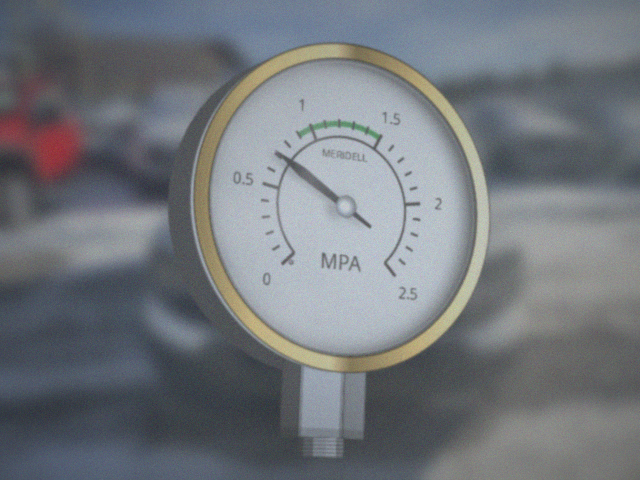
0.7 MPa
